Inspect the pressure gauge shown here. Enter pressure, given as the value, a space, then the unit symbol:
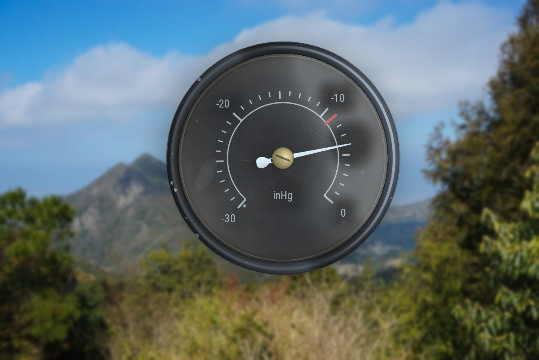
-6 inHg
